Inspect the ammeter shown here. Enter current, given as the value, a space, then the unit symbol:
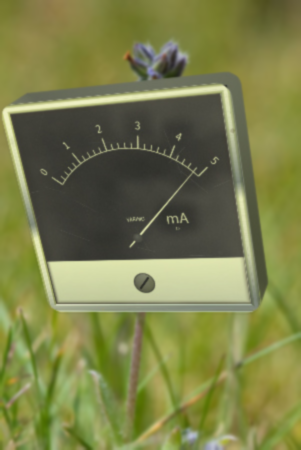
4.8 mA
